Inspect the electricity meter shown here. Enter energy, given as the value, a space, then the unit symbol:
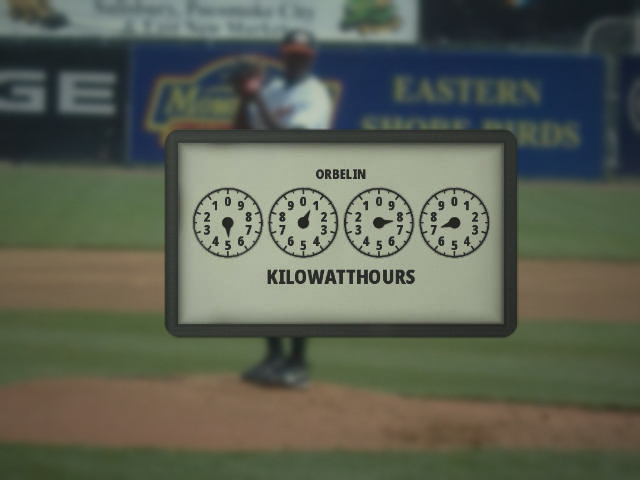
5077 kWh
